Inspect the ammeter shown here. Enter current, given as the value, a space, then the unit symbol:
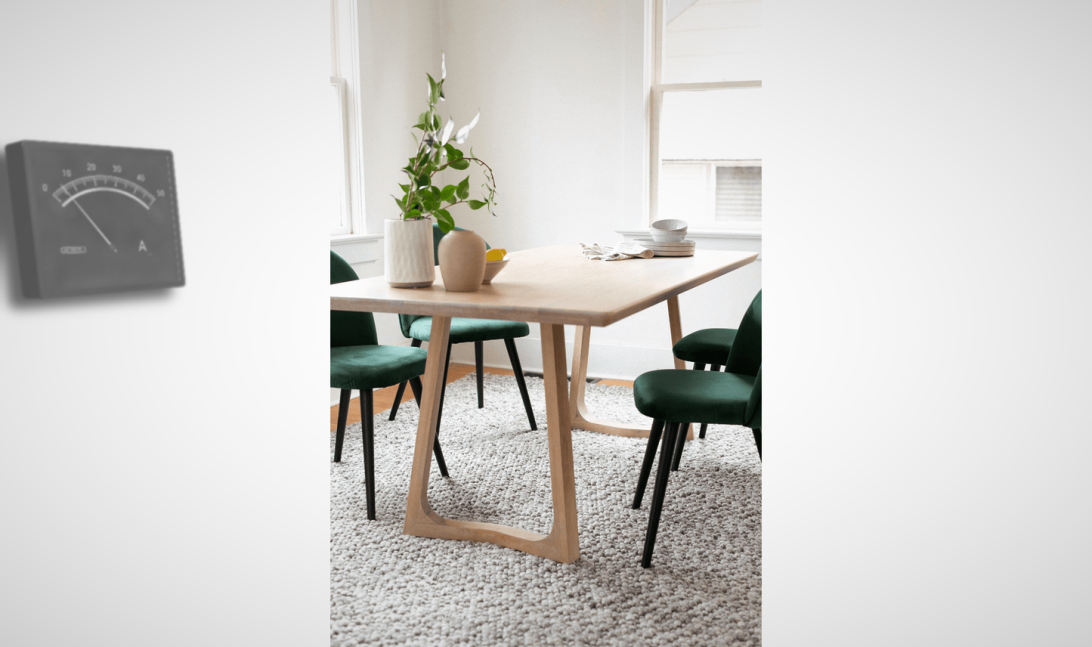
5 A
